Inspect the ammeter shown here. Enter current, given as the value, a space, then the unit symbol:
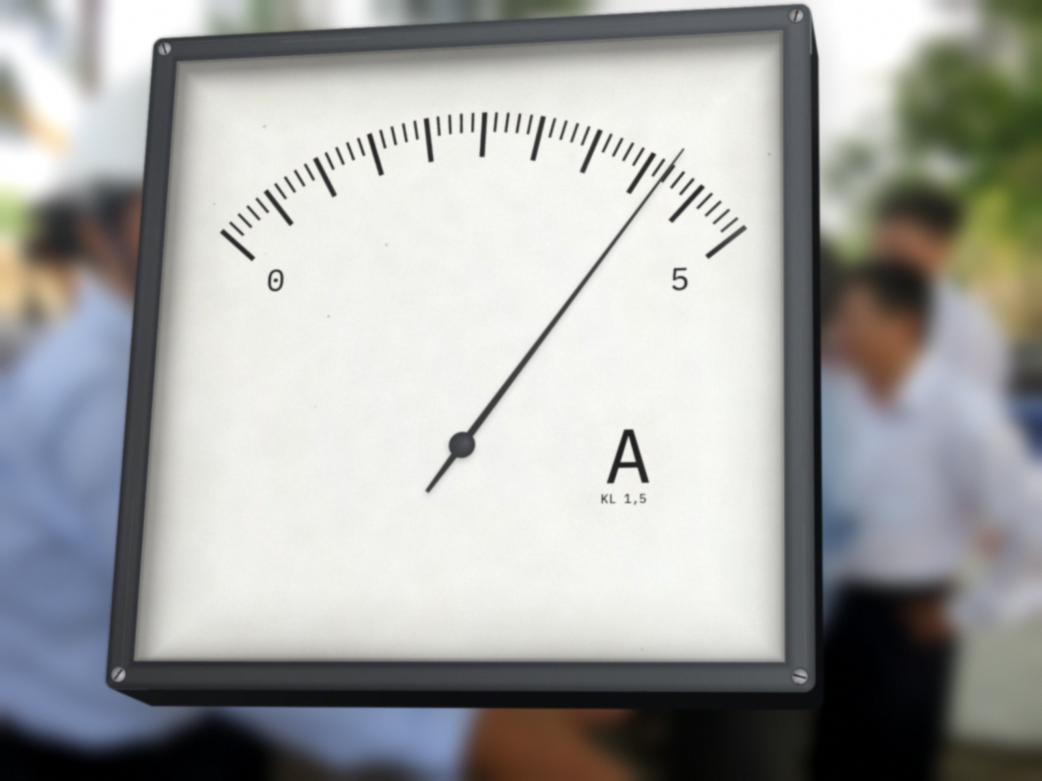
4.2 A
